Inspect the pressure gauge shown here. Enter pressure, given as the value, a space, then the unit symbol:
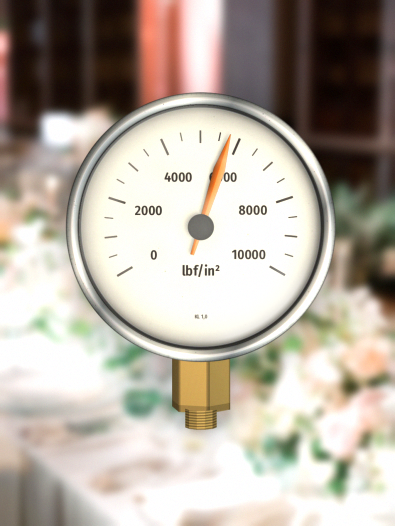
5750 psi
